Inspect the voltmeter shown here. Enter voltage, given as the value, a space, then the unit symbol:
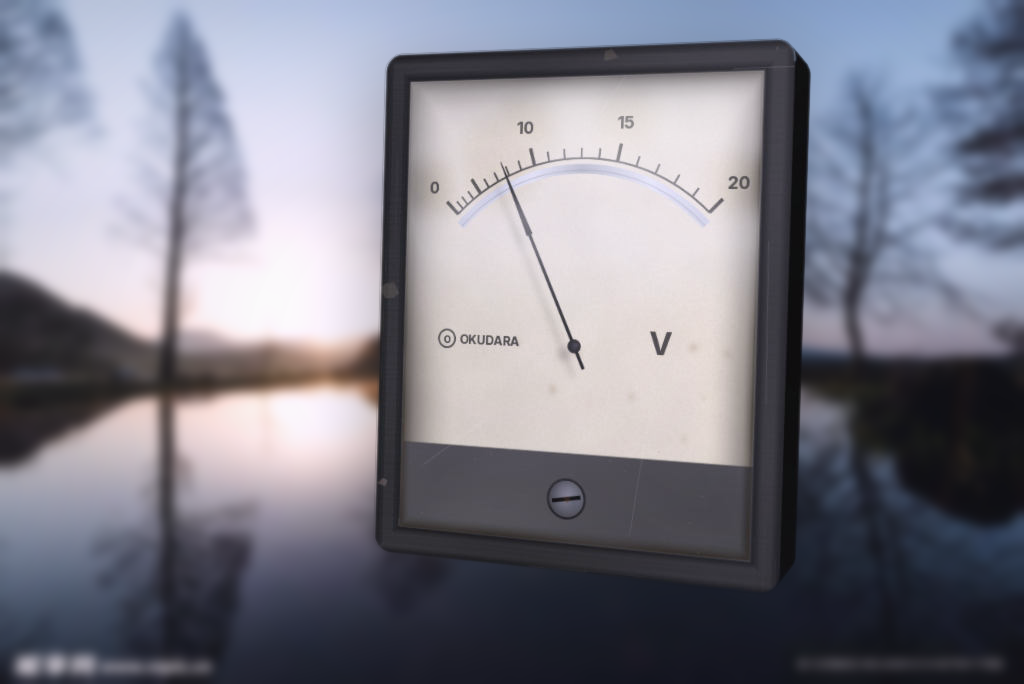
8 V
